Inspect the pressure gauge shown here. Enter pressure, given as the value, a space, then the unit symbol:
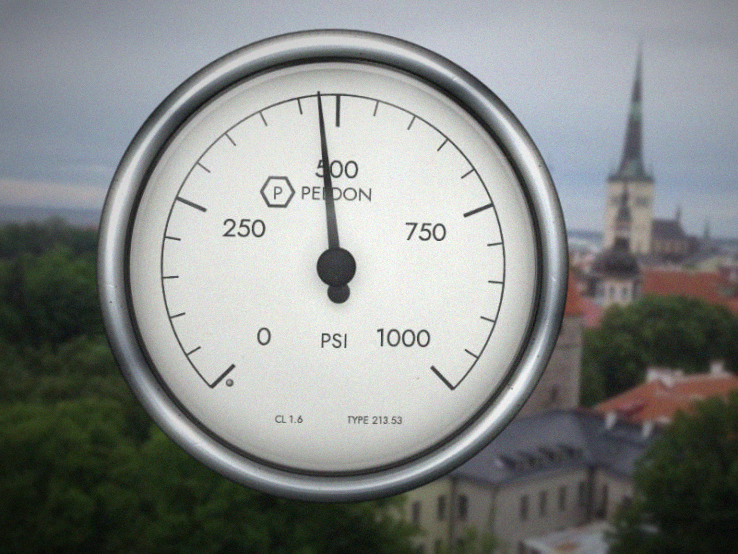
475 psi
